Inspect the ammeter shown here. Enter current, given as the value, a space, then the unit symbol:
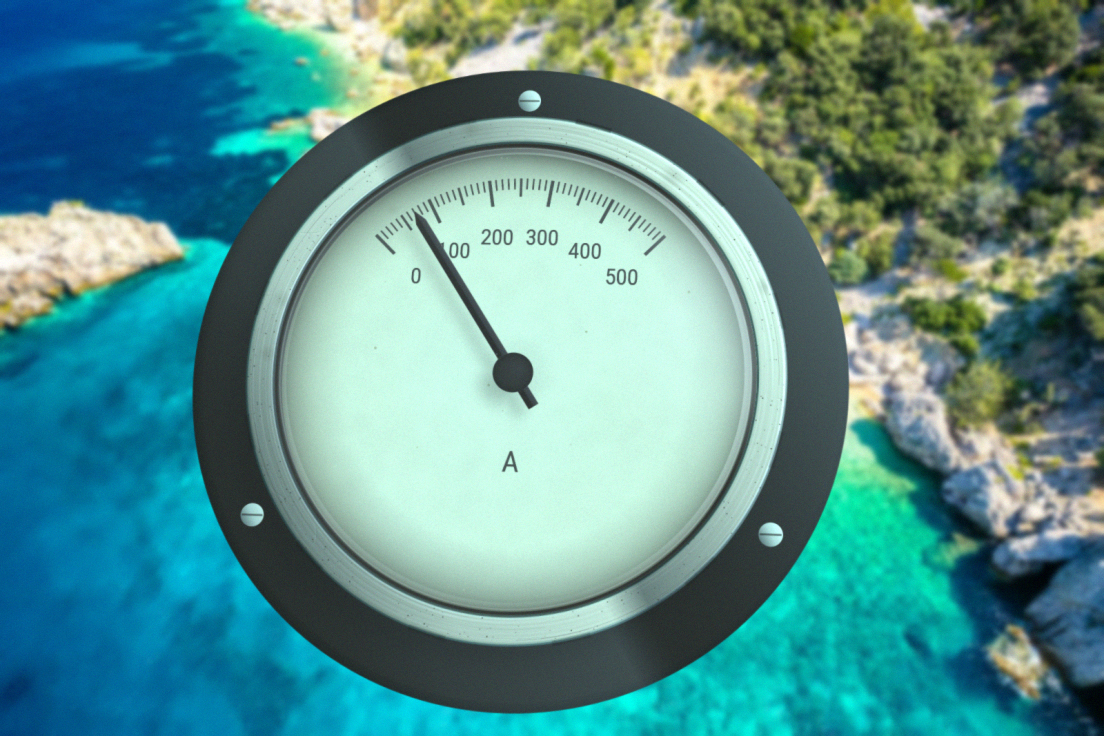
70 A
